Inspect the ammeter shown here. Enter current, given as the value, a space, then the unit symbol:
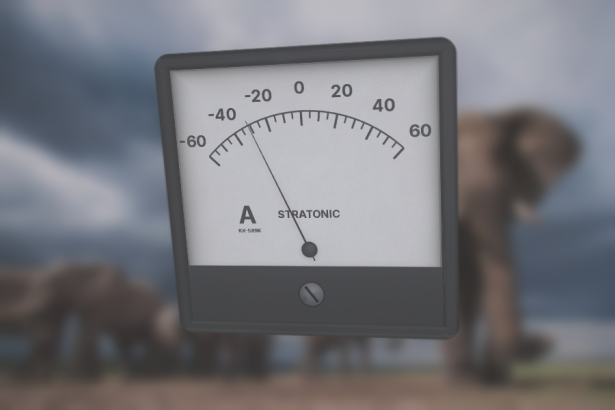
-30 A
